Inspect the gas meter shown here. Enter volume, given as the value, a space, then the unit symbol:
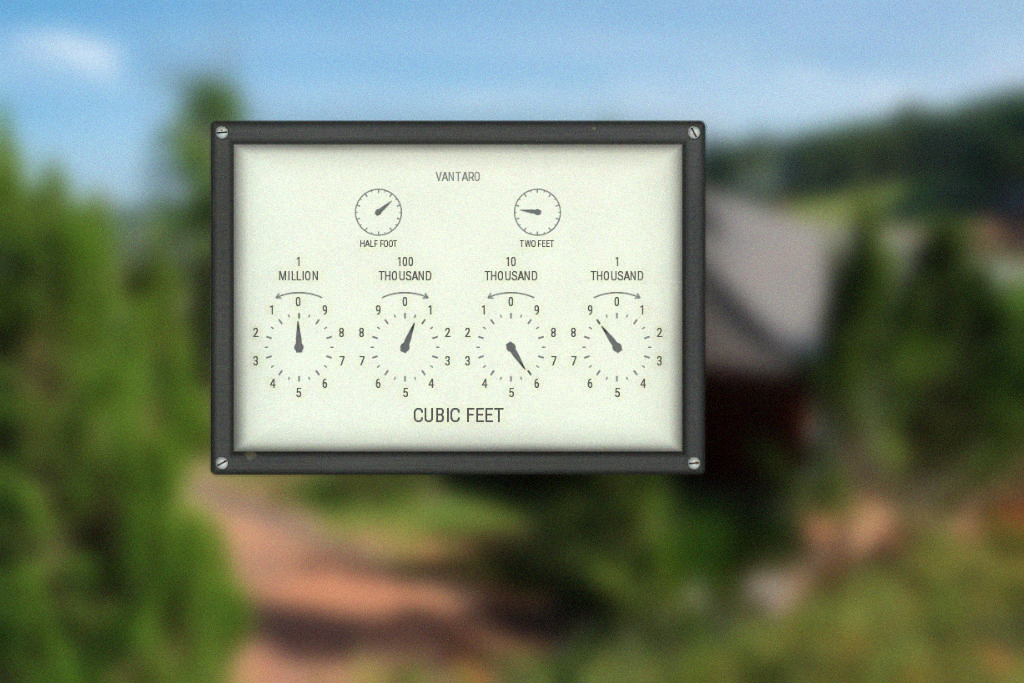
5900 ft³
